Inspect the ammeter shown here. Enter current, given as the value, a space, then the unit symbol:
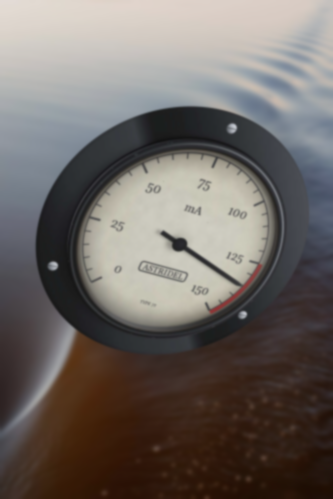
135 mA
